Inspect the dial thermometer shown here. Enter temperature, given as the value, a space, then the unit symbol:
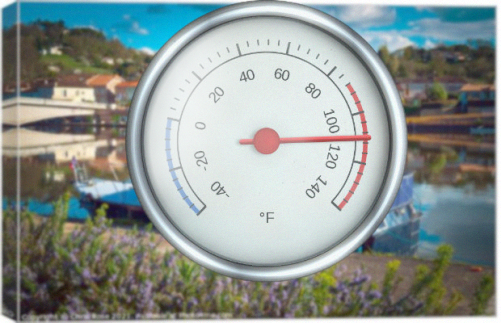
110 °F
